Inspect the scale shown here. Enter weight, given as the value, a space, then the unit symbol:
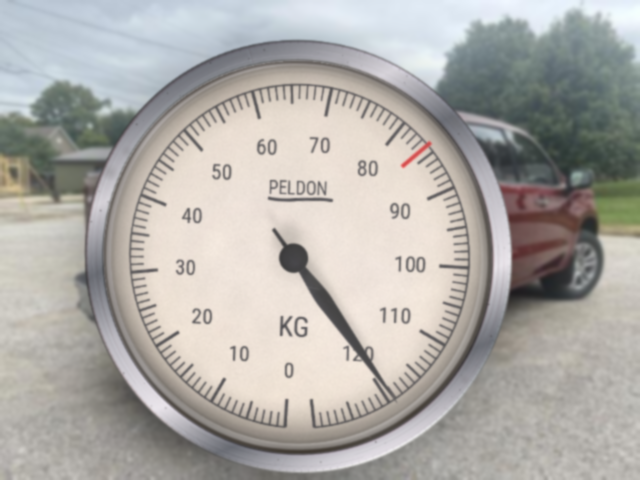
119 kg
